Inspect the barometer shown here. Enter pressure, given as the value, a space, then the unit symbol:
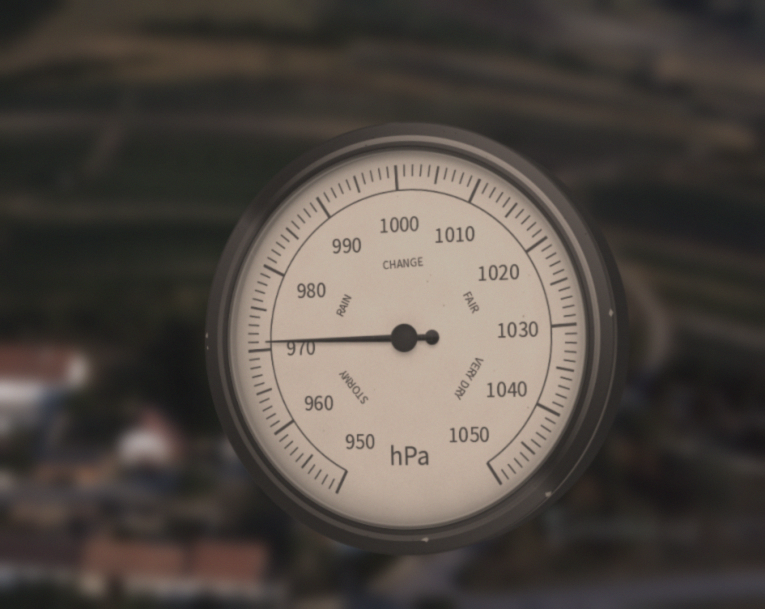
971 hPa
